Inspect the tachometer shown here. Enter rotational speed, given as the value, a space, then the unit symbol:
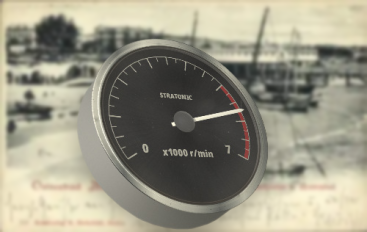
5750 rpm
